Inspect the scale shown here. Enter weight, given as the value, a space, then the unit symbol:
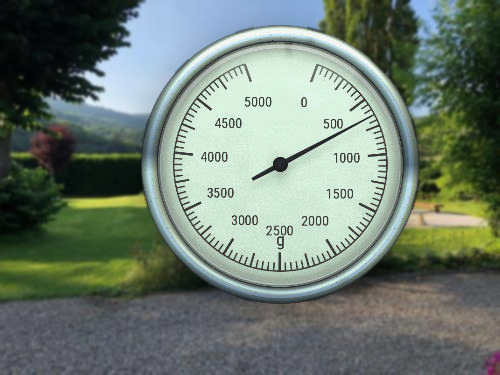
650 g
